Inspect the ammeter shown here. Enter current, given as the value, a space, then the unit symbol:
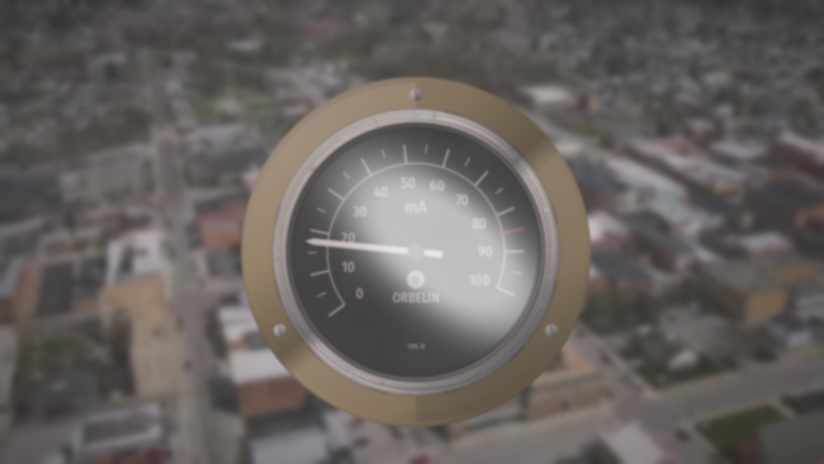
17.5 mA
